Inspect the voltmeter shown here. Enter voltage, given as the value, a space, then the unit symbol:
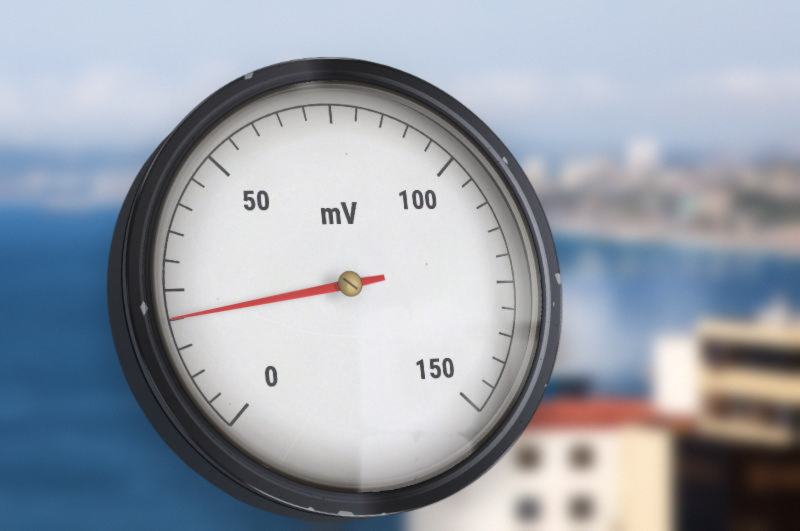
20 mV
